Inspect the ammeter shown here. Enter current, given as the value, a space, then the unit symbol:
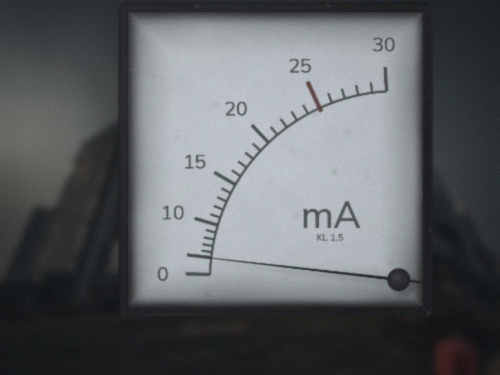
5 mA
